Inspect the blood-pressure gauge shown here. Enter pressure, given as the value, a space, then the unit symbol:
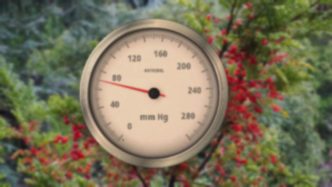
70 mmHg
